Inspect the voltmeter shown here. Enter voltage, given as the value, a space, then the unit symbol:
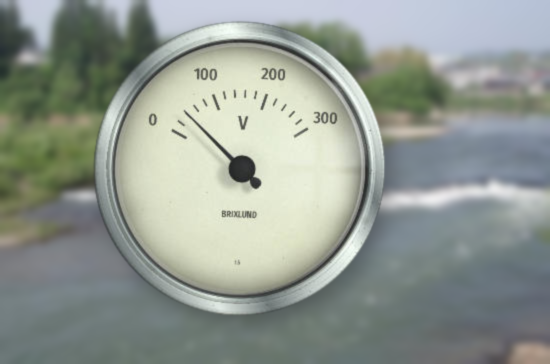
40 V
